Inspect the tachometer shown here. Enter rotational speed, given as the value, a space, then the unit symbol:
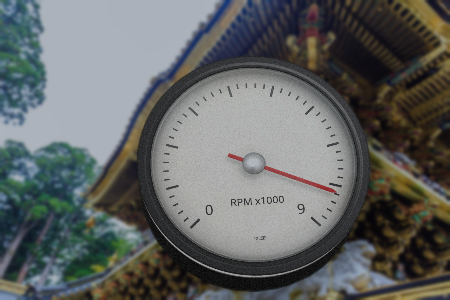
8200 rpm
